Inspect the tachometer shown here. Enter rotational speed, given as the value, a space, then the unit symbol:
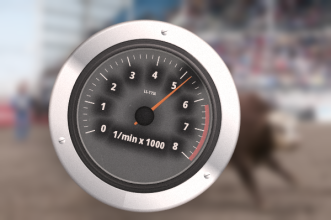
5200 rpm
